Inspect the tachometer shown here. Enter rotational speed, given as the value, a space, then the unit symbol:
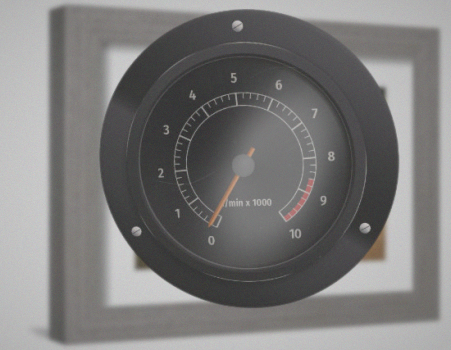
200 rpm
